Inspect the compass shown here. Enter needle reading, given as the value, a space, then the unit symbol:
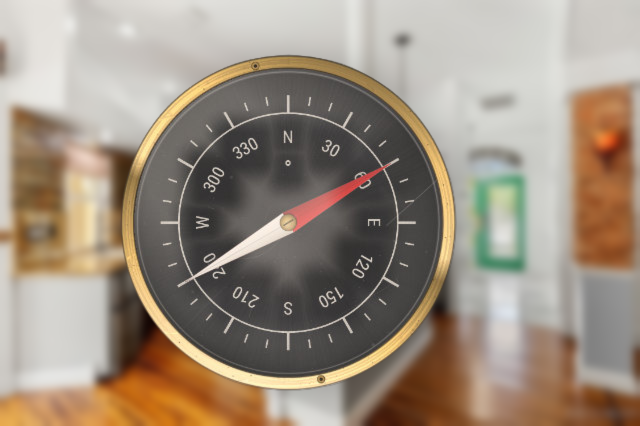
60 °
